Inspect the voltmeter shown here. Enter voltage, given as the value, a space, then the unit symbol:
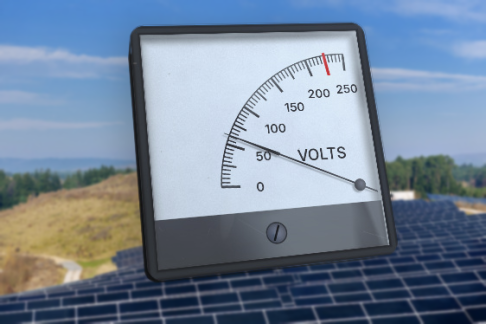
60 V
